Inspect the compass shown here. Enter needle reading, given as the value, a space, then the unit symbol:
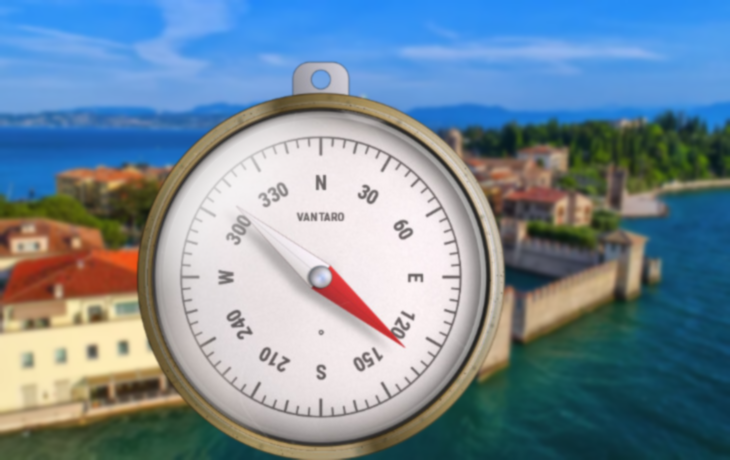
130 °
